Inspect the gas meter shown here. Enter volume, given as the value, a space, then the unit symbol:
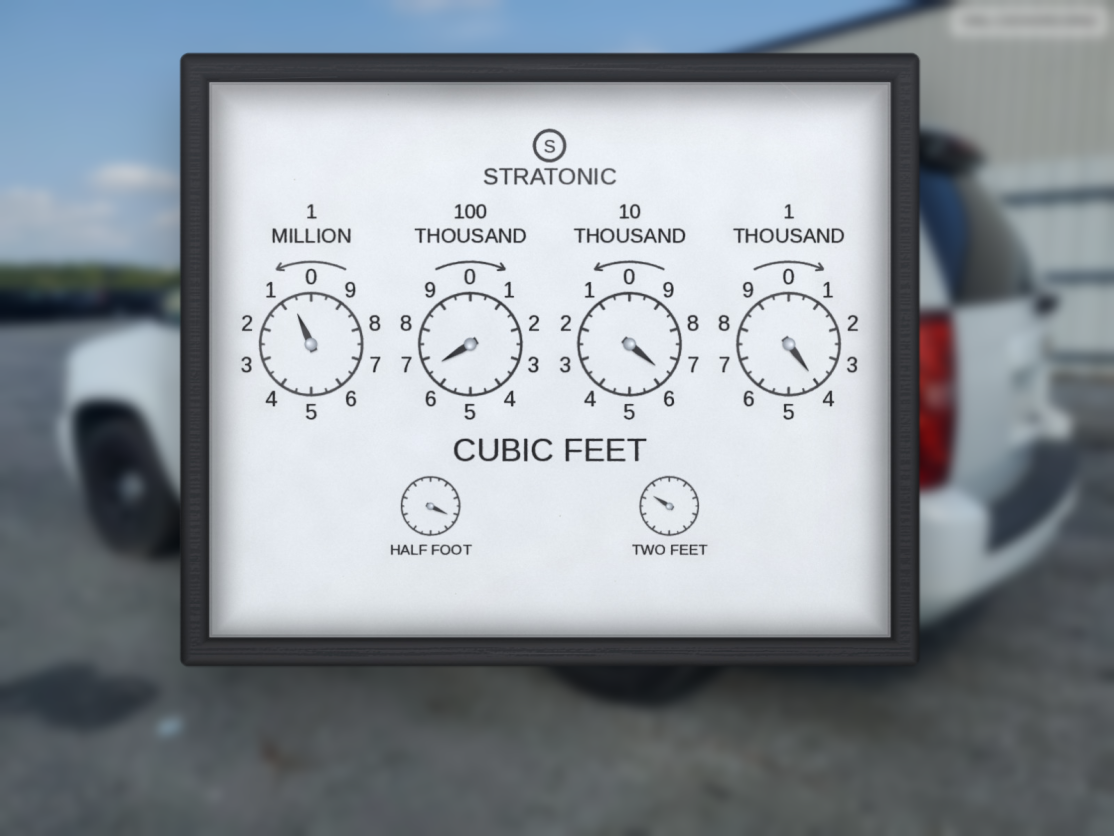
66400 ft³
